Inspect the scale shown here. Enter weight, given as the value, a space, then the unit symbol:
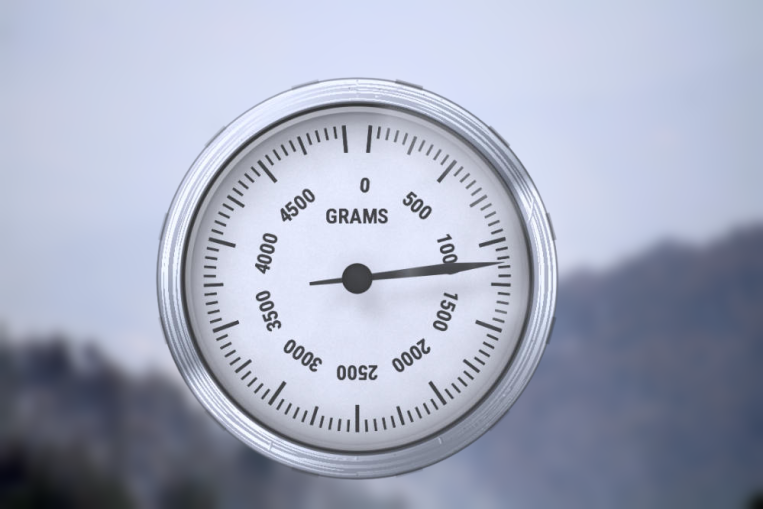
1125 g
